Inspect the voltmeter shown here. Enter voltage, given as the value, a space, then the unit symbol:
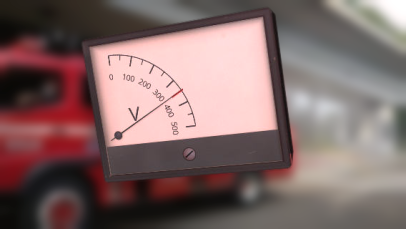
350 V
